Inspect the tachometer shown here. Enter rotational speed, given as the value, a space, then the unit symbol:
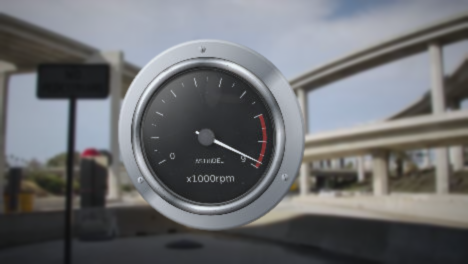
8750 rpm
